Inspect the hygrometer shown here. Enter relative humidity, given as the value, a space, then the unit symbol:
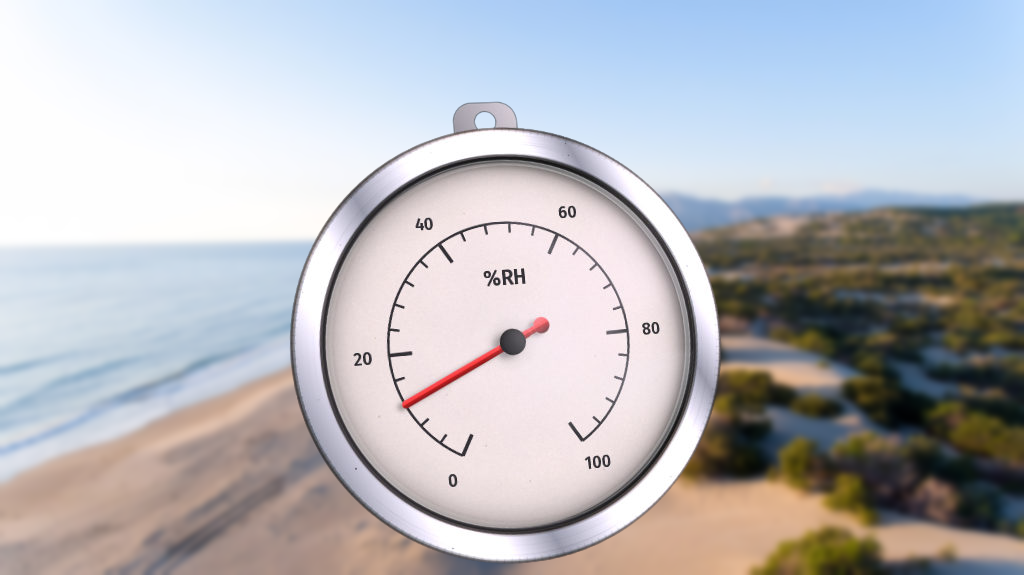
12 %
